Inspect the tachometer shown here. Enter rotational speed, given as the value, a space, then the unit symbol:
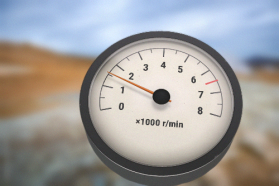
1500 rpm
